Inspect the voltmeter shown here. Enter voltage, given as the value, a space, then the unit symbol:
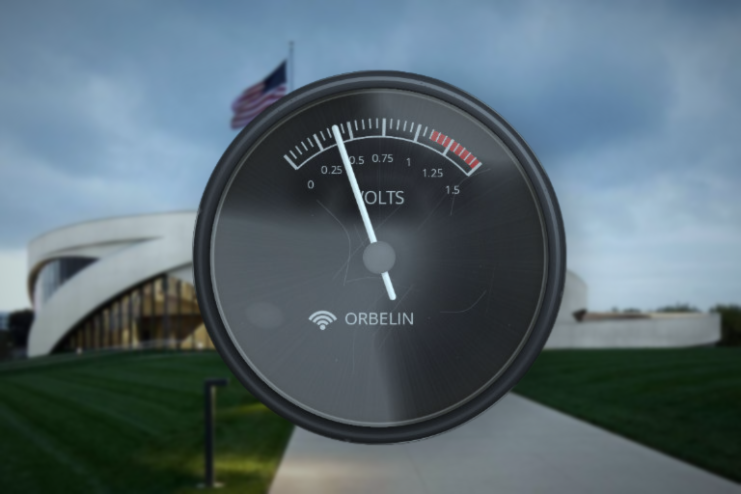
0.4 V
